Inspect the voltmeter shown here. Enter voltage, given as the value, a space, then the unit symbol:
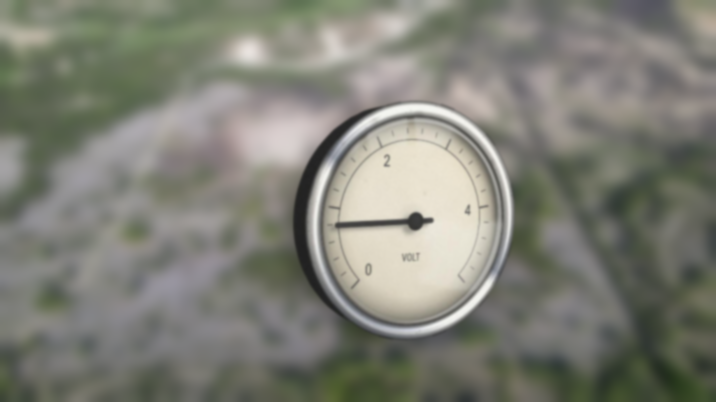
0.8 V
